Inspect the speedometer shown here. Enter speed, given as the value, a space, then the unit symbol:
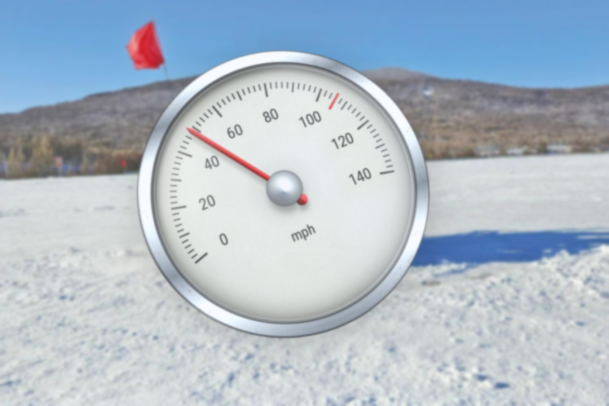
48 mph
